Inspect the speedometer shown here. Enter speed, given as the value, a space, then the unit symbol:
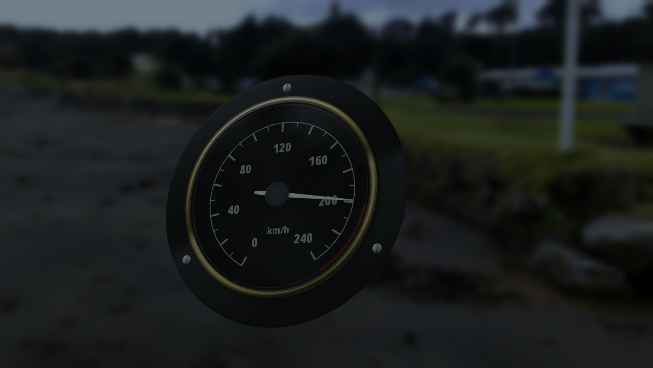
200 km/h
